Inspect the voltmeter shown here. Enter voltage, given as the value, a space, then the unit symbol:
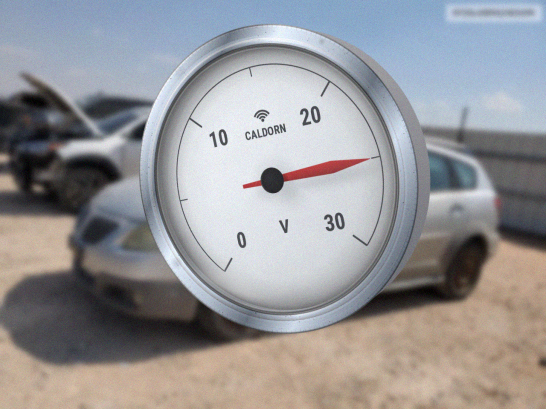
25 V
